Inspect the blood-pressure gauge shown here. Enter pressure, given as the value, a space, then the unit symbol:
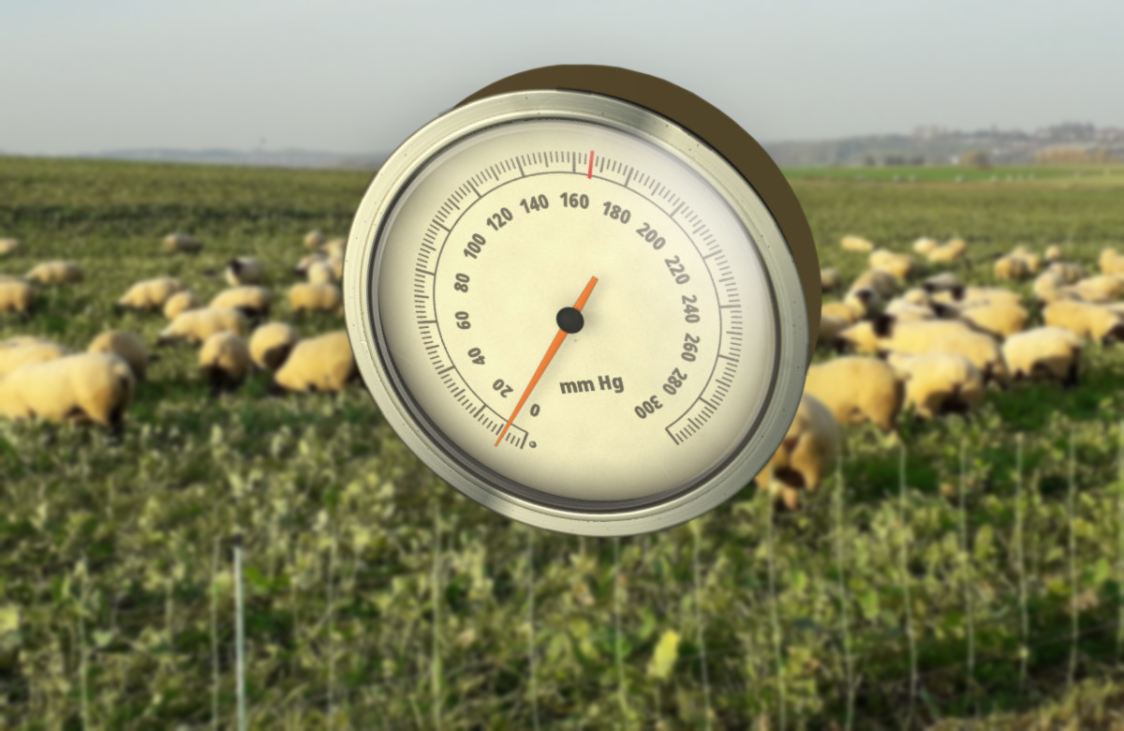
8 mmHg
